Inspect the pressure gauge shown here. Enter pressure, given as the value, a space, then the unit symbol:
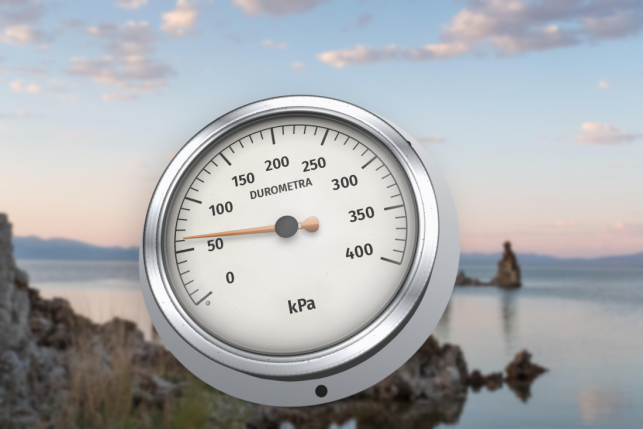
60 kPa
